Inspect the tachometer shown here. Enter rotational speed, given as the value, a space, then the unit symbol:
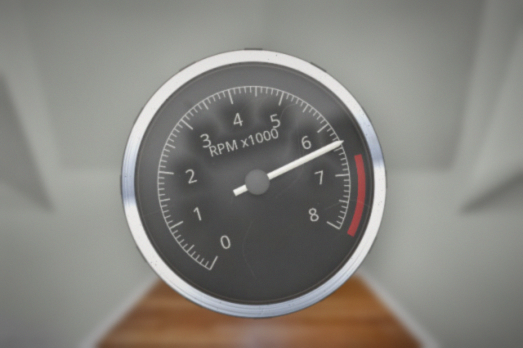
6400 rpm
